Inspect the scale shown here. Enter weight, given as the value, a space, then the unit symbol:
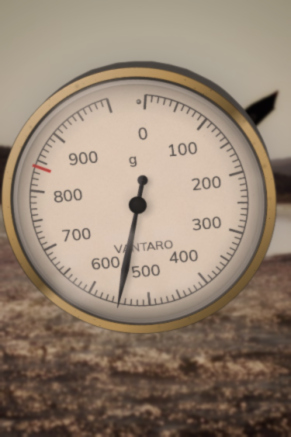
550 g
